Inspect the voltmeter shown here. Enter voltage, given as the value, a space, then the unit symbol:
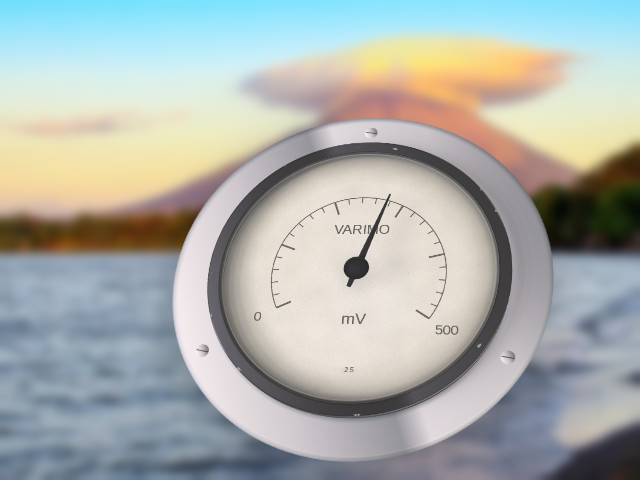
280 mV
